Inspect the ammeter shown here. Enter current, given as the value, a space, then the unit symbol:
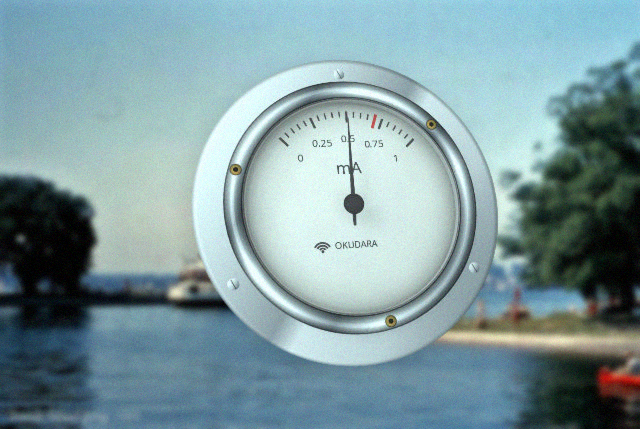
0.5 mA
